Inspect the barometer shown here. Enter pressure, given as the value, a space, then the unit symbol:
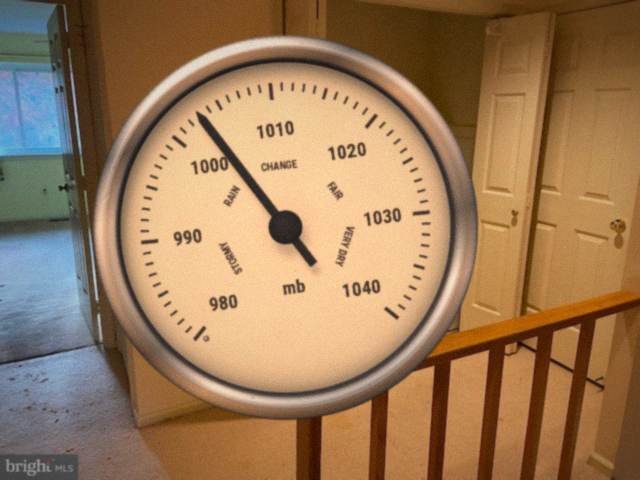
1003 mbar
